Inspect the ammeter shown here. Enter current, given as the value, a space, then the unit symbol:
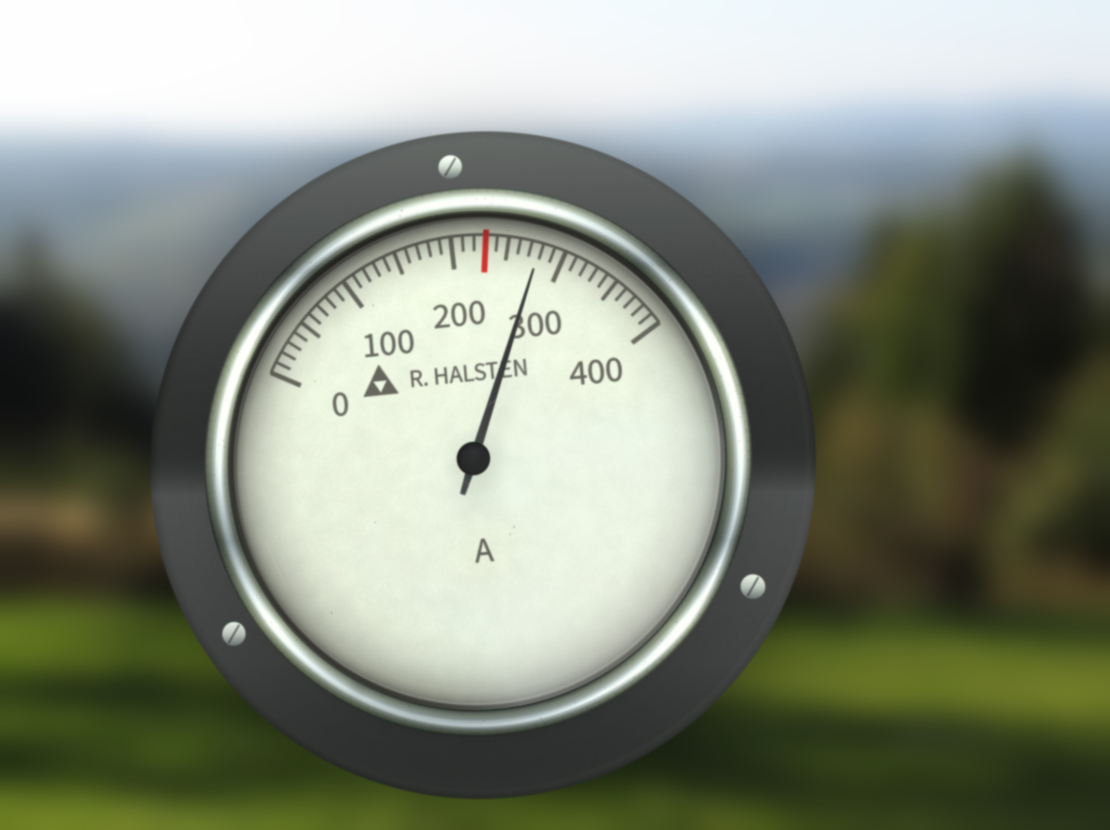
280 A
